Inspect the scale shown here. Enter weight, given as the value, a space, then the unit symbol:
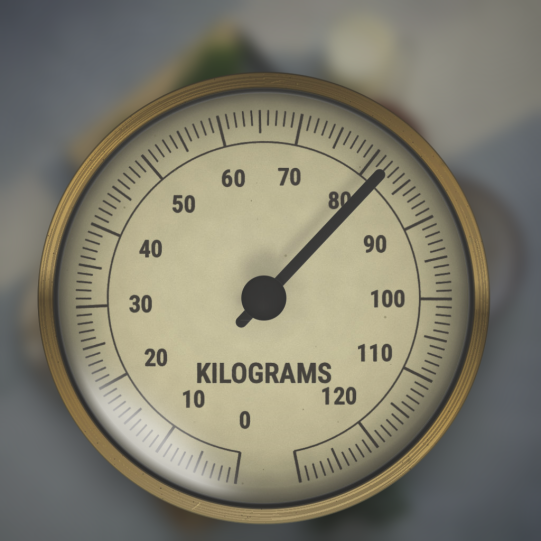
82 kg
